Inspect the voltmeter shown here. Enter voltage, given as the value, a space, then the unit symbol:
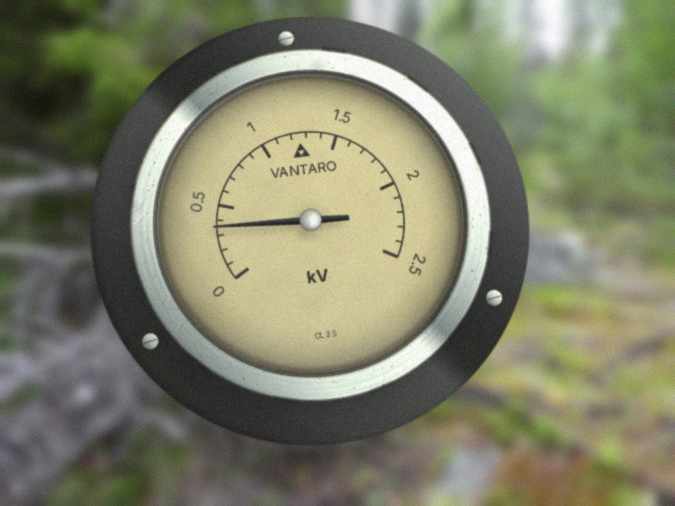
0.35 kV
